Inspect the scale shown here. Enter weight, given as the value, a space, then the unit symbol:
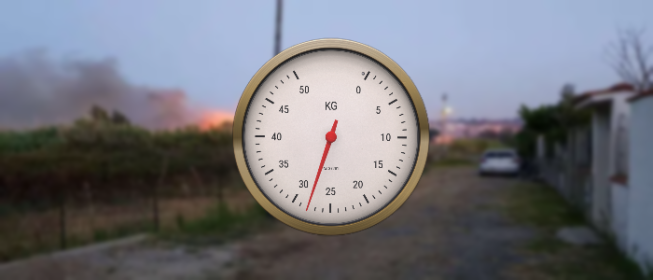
28 kg
